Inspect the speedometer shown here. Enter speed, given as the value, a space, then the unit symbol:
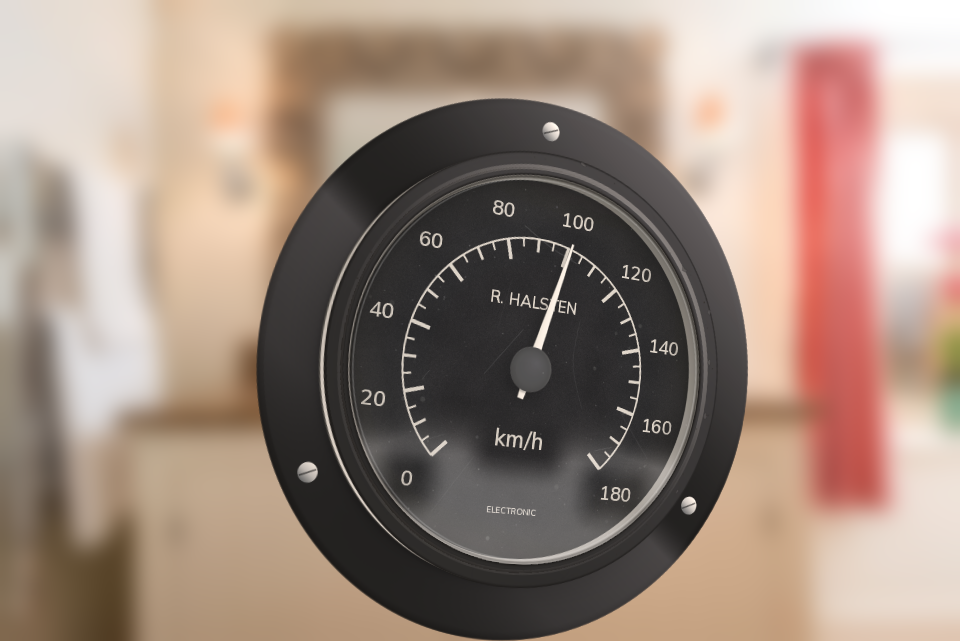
100 km/h
